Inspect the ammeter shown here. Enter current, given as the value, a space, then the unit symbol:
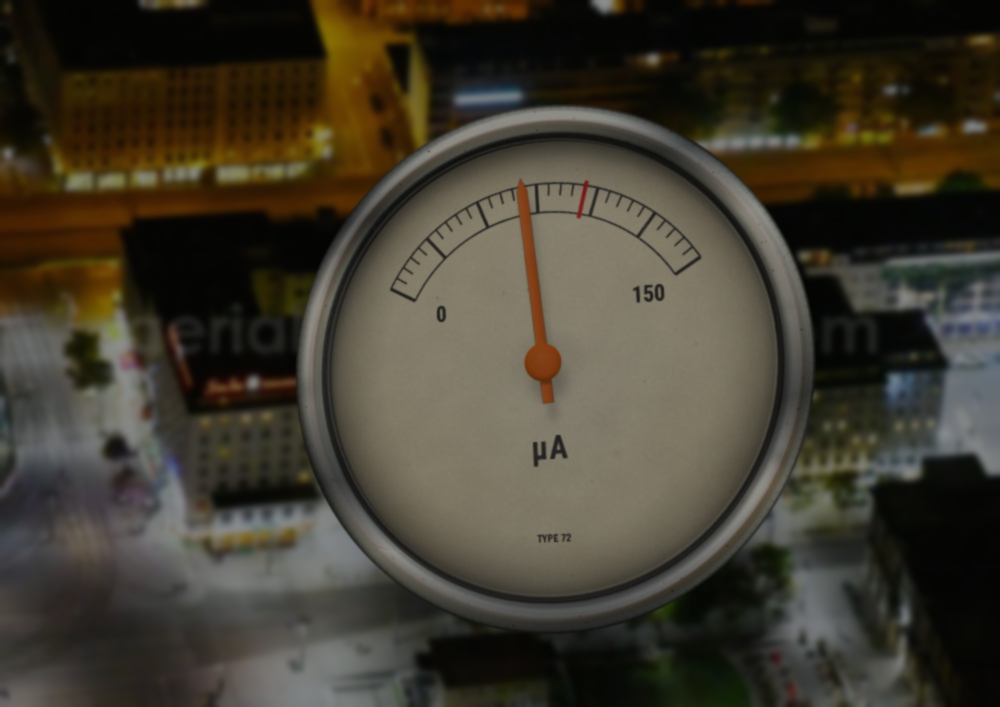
70 µA
